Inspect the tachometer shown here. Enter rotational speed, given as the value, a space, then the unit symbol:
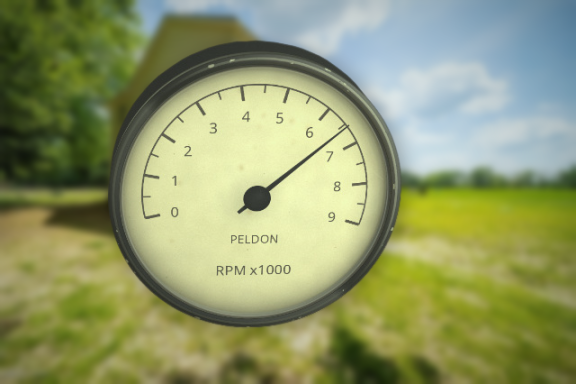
6500 rpm
